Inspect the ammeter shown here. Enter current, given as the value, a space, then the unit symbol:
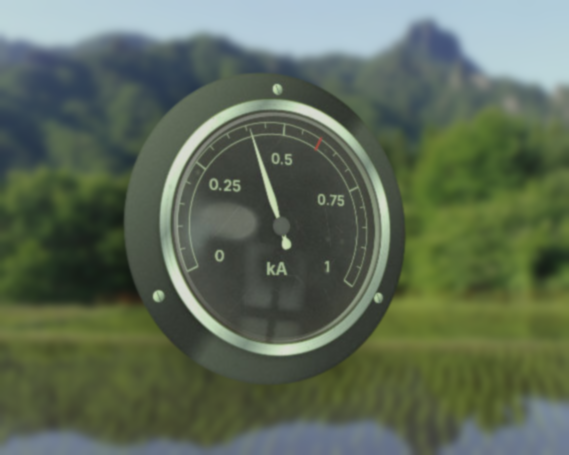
0.4 kA
